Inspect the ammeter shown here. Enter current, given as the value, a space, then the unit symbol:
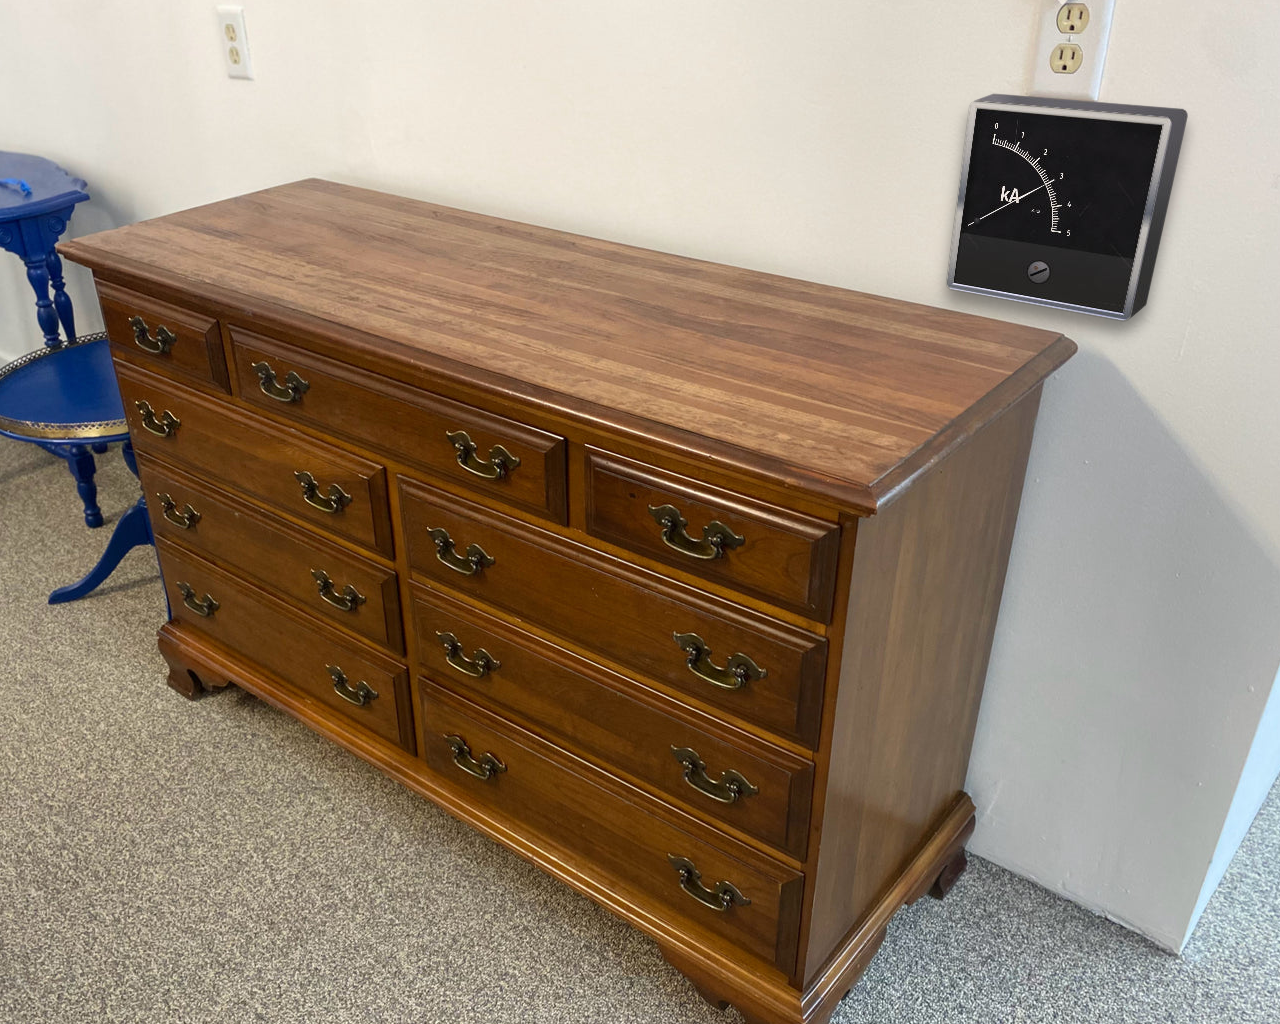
3 kA
